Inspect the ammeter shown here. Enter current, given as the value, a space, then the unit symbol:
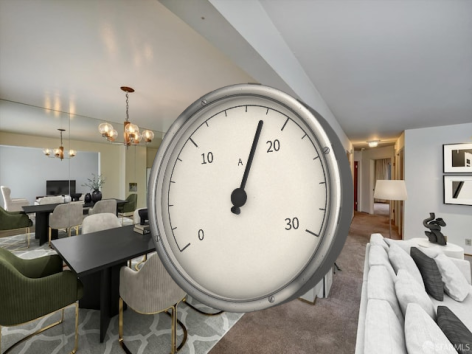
18 A
